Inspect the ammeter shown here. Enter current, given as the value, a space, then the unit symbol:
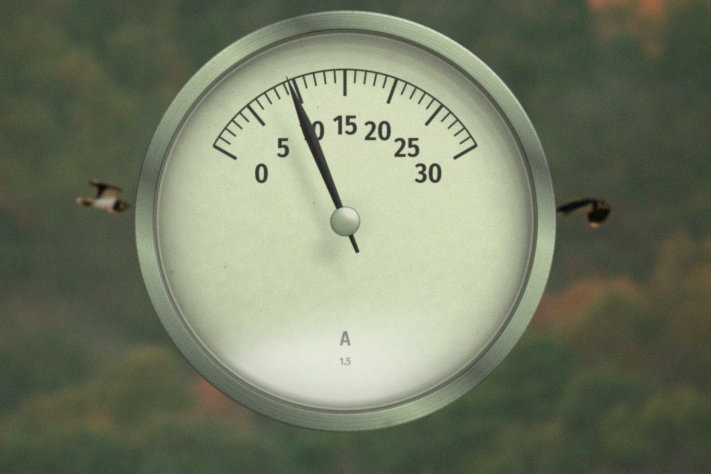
9.5 A
